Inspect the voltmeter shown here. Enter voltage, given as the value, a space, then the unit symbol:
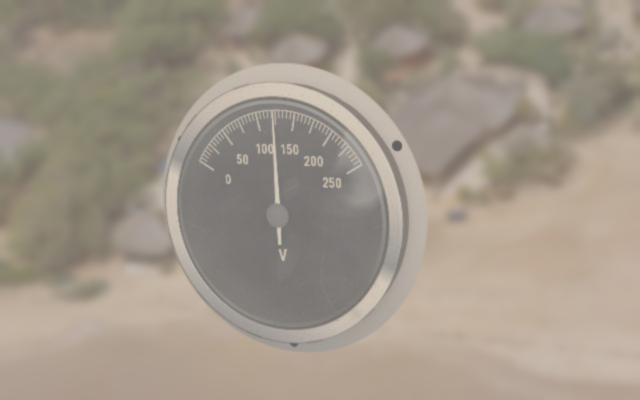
125 V
